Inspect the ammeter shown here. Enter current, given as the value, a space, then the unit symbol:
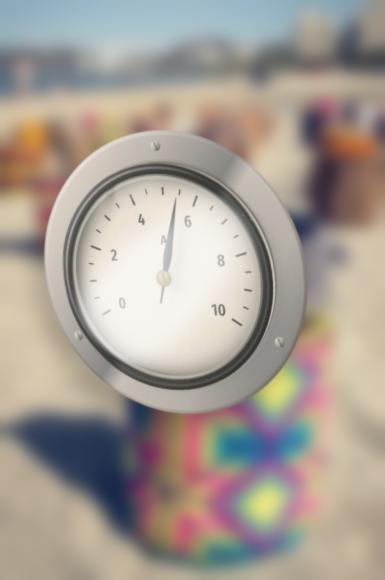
5.5 A
